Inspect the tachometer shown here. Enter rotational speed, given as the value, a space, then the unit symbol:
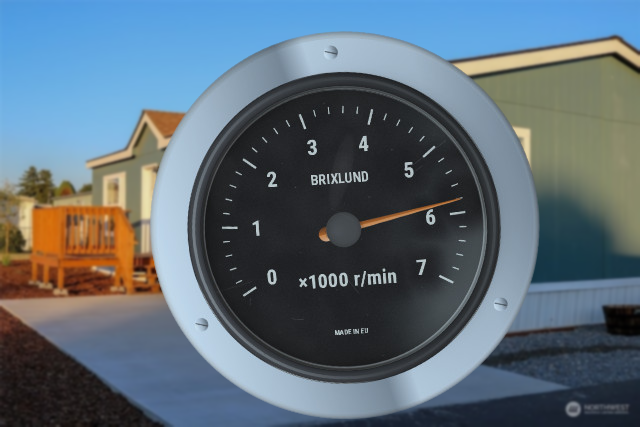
5800 rpm
